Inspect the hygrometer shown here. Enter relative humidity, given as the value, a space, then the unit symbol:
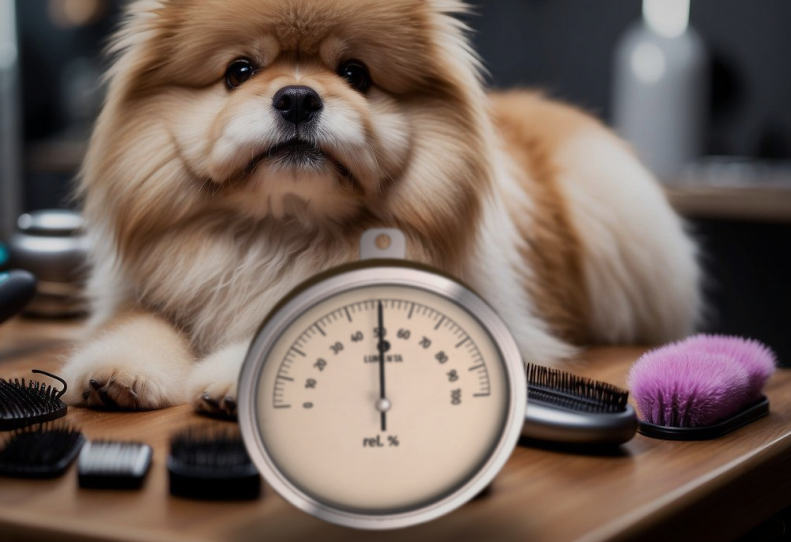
50 %
